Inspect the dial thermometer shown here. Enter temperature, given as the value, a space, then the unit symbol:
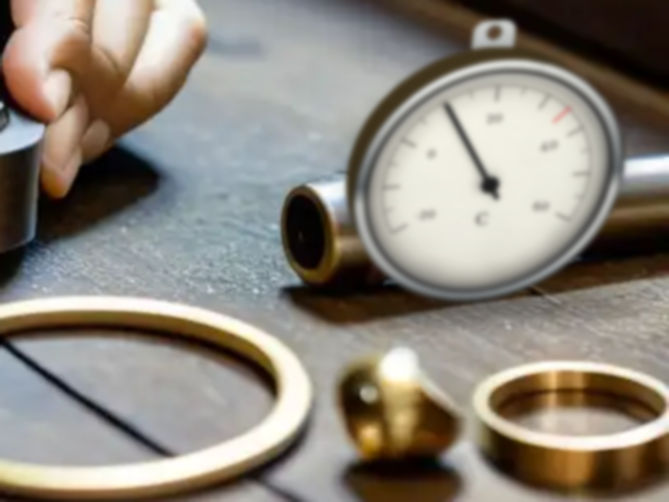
10 °C
